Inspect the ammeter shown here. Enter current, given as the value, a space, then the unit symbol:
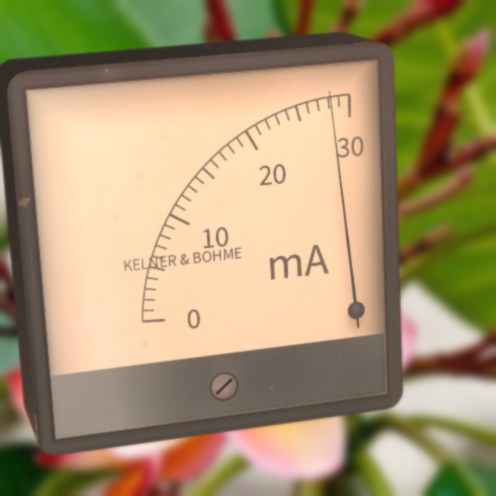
28 mA
